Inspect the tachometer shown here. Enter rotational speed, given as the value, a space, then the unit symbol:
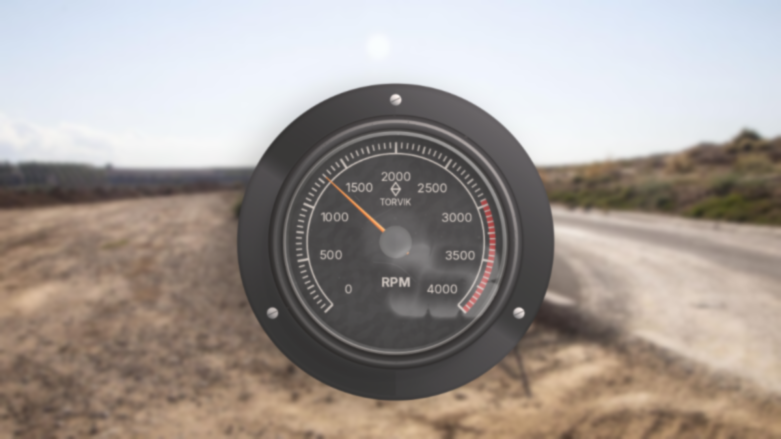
1300 rpm
